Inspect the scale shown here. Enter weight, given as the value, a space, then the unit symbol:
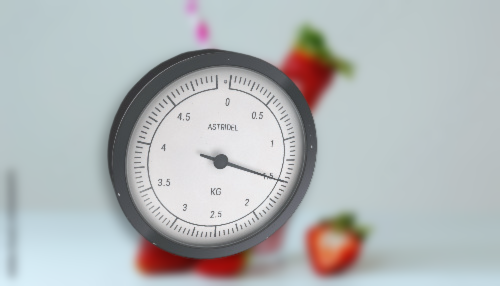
1.5 kg
